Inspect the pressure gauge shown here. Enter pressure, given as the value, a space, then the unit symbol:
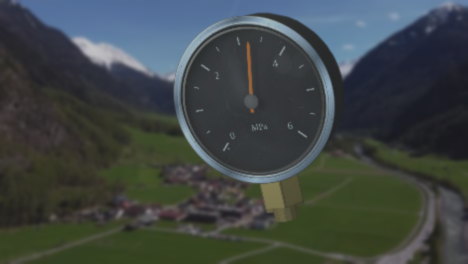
3.25 MPa
